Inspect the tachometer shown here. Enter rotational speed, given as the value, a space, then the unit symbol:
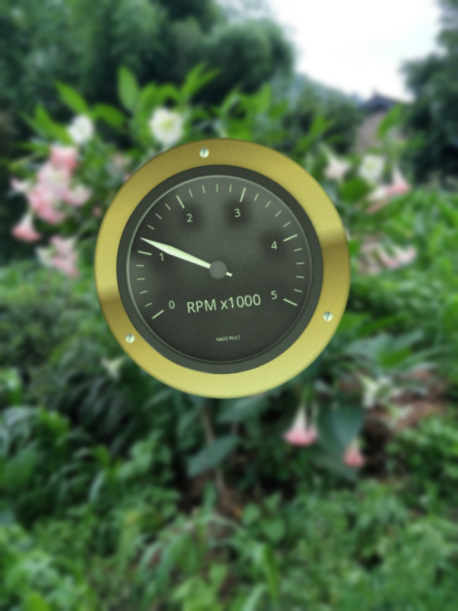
1200 rpm
